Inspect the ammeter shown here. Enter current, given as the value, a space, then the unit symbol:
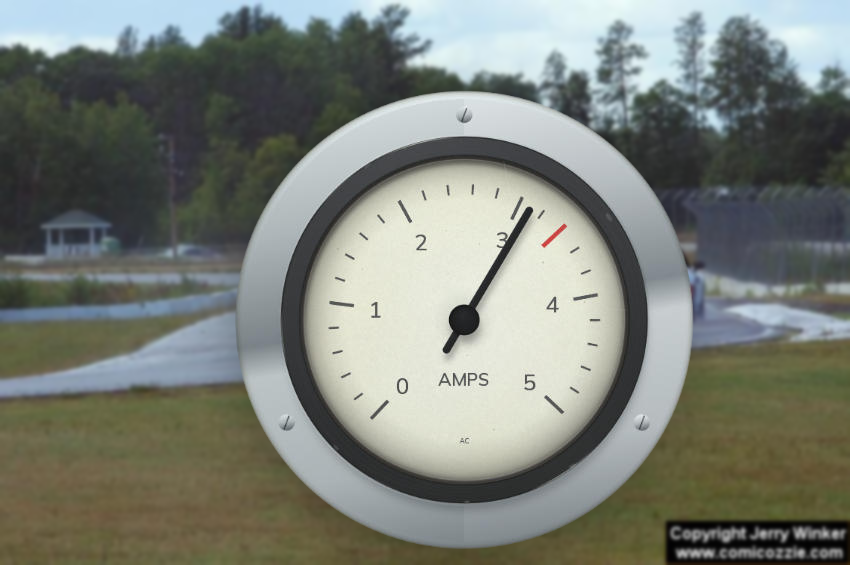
3.1 A
